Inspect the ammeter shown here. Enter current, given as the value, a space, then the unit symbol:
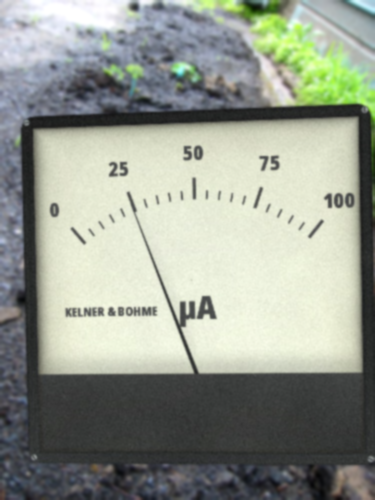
25 µA
